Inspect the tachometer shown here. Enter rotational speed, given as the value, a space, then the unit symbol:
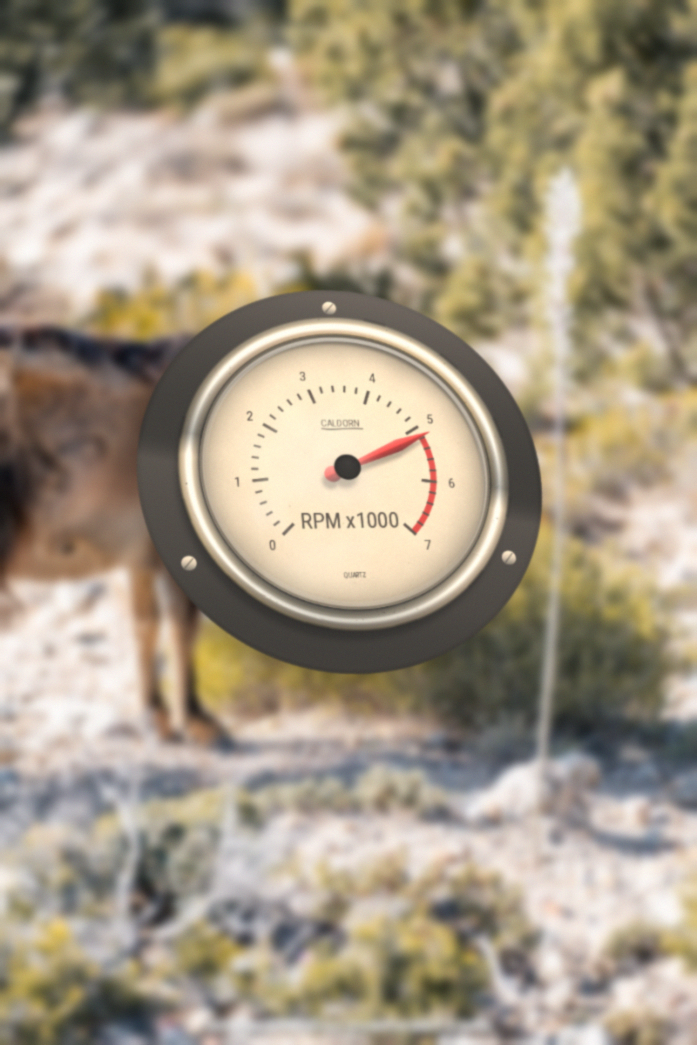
5200 rpm
